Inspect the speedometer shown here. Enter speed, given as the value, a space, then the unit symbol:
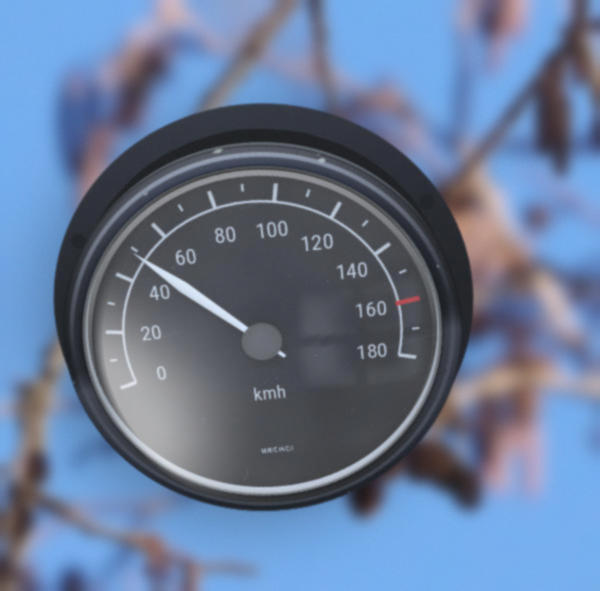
50 km/h
